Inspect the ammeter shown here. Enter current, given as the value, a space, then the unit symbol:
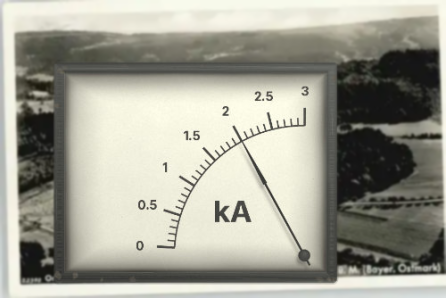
2 kA
